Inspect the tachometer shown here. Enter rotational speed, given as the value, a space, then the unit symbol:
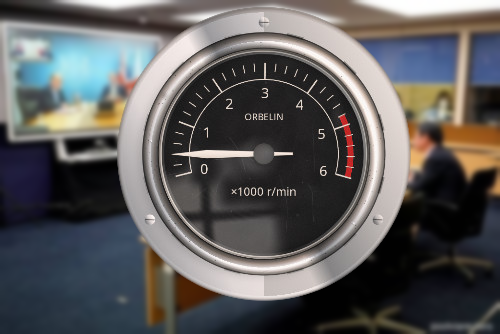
400 rpm
